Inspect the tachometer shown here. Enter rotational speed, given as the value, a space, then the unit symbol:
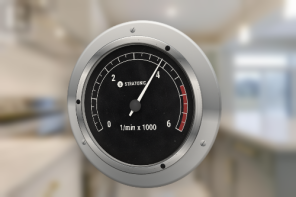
3875 rpm
